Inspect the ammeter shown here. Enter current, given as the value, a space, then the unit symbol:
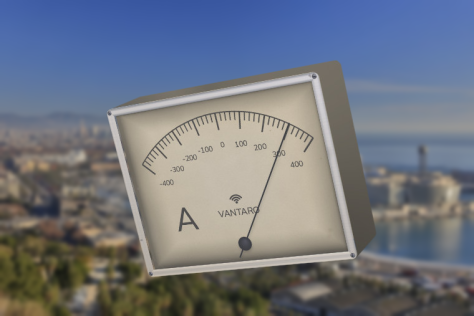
300 A
